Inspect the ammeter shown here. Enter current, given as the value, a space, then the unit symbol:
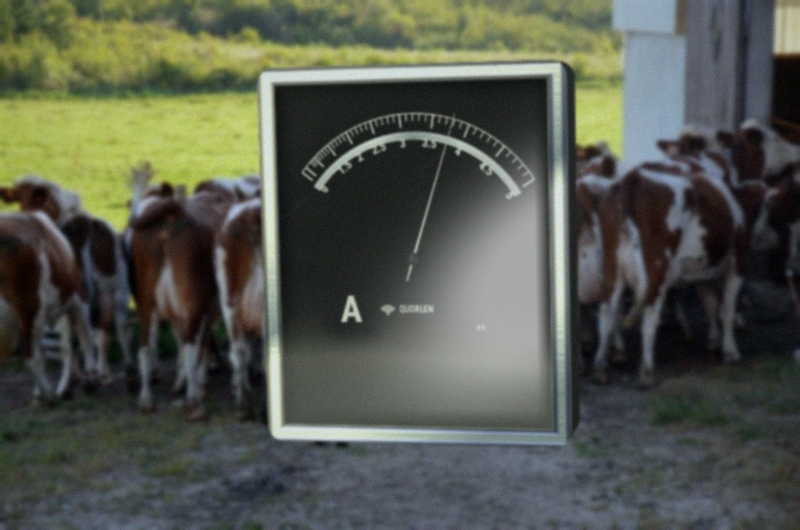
3.8 A
